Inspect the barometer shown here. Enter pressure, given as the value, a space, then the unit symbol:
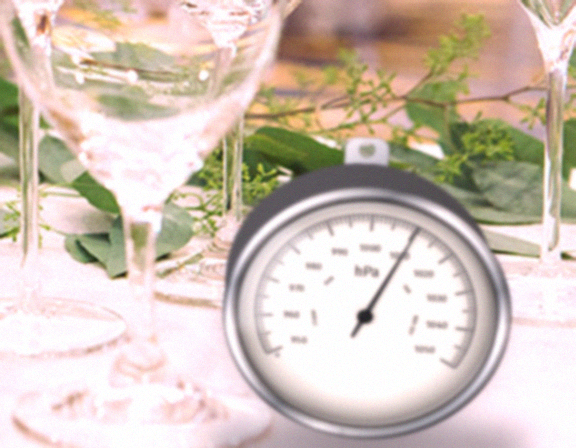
1010 hPa
